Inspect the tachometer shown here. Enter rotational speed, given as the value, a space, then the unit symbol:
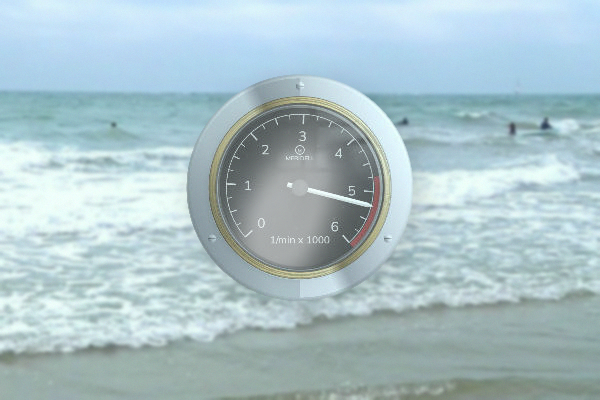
5250 rpm
